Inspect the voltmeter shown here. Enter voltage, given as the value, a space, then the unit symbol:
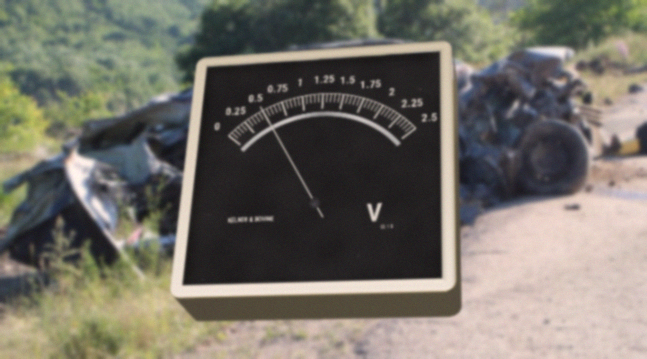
0.5 V
